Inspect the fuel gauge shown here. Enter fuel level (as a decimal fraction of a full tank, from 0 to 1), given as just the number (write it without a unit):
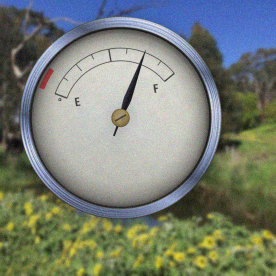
0.75
